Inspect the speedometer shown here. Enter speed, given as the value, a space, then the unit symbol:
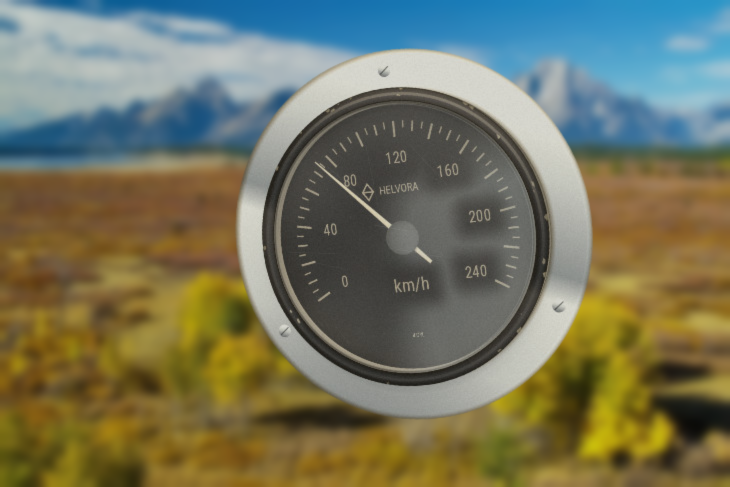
75 km/h
